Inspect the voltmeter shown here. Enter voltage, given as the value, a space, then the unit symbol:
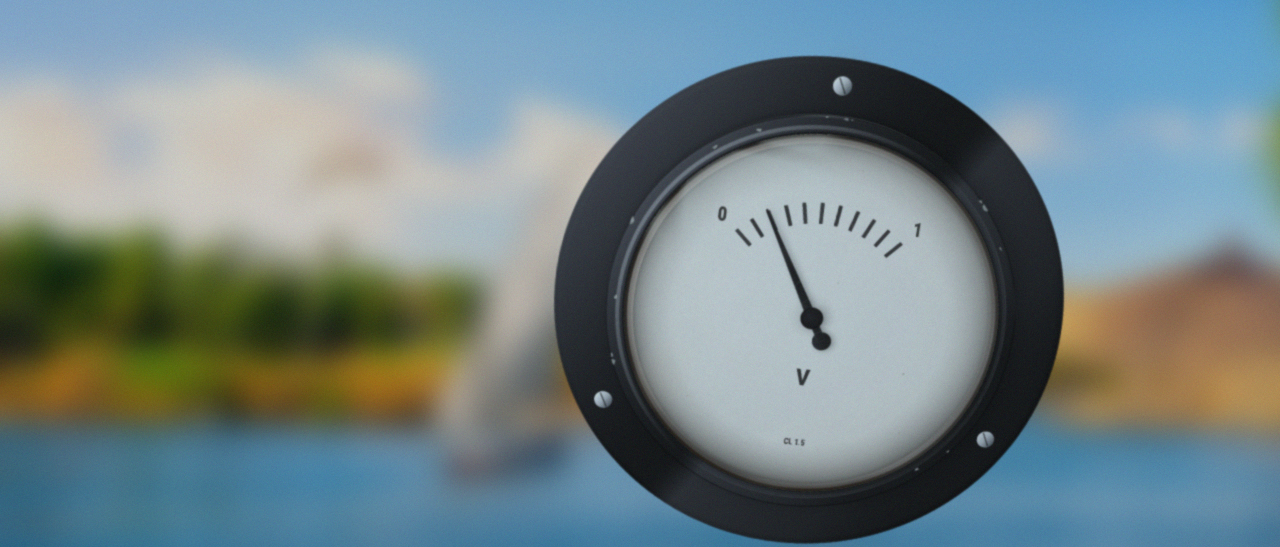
0.2 V
